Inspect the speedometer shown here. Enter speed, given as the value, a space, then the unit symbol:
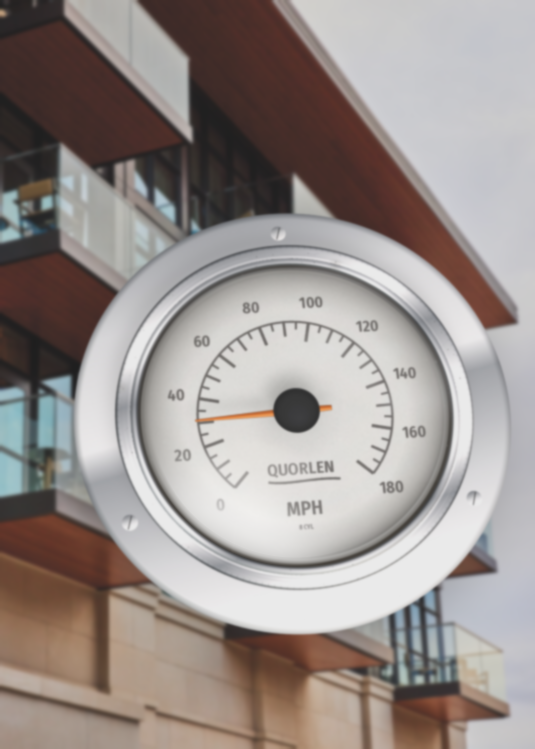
30 mph
